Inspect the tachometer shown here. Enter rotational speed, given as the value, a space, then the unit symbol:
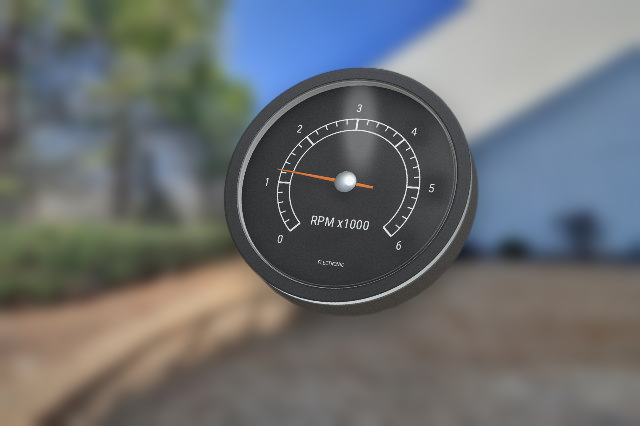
1200 rpm
